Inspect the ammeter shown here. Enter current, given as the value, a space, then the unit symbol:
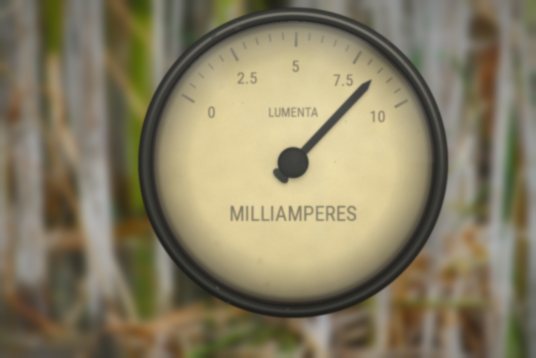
8.5 mA
